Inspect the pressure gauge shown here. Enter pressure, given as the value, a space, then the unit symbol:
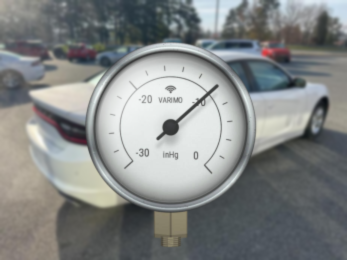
-10 inHg
